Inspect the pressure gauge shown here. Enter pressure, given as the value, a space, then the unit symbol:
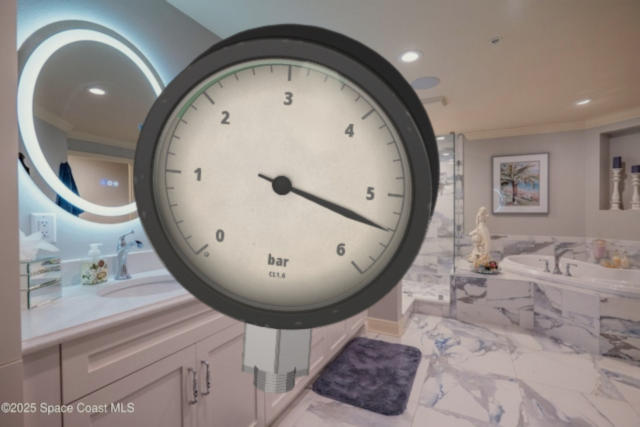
5.4 bar
